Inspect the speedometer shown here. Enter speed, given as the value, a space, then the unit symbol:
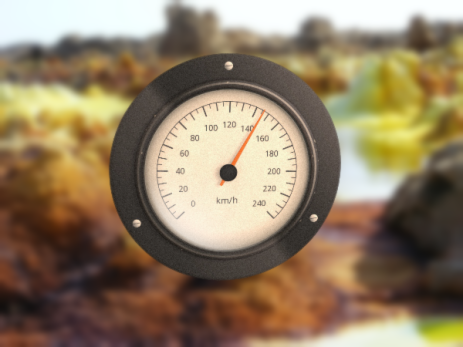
145 km/h
